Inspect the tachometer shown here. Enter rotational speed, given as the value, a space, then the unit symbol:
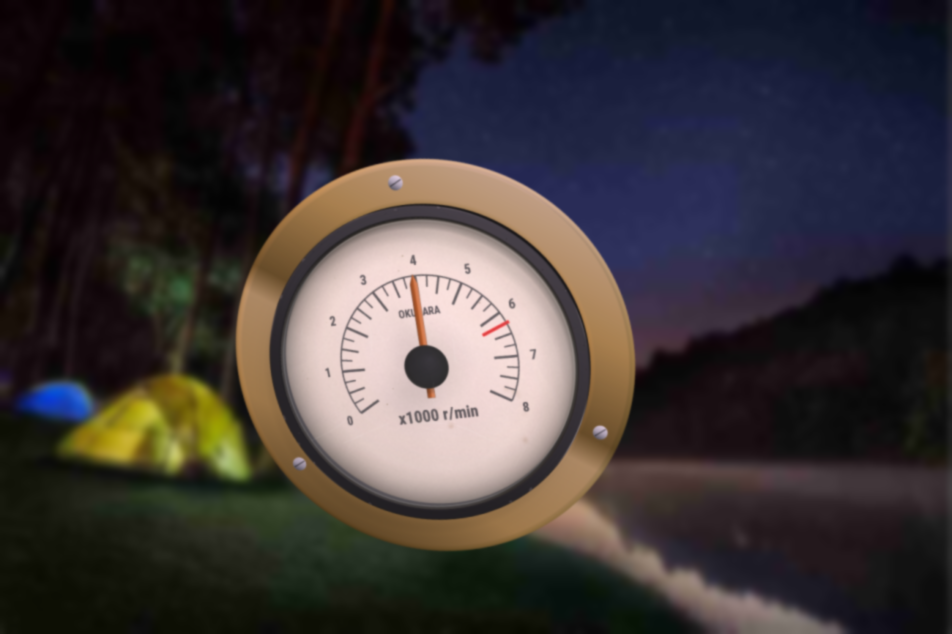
4000 rpm
